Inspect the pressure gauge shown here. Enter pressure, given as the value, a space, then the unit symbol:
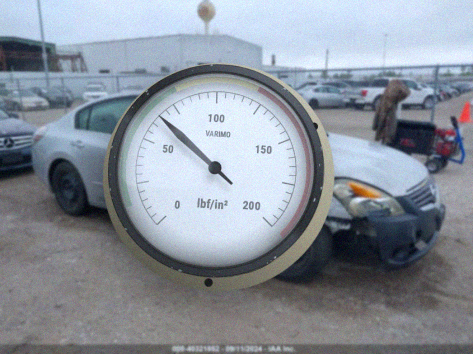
65 psi
